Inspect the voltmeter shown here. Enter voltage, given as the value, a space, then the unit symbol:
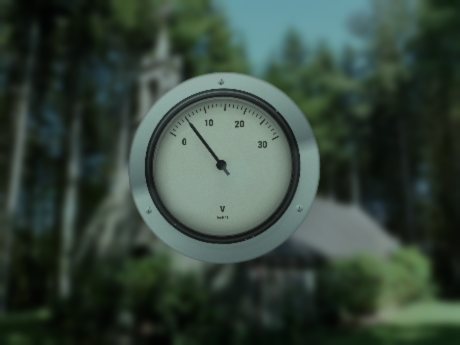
5 V
